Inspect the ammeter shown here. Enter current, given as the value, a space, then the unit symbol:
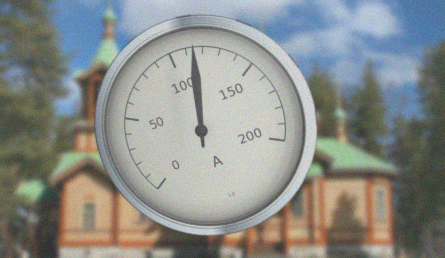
115 A
